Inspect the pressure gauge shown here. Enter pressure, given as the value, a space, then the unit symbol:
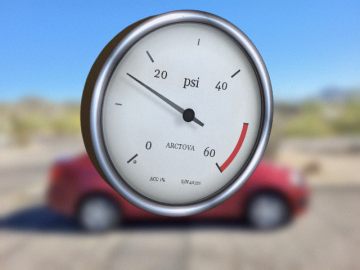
15 psi
